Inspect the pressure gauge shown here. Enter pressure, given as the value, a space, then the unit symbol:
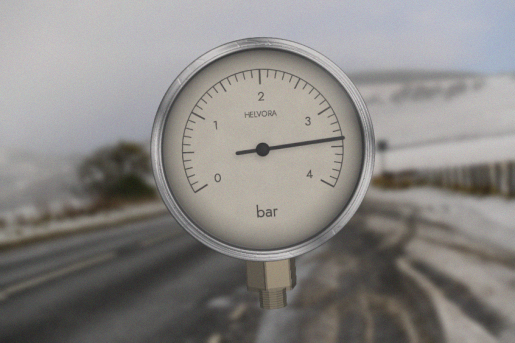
3.4 bar
